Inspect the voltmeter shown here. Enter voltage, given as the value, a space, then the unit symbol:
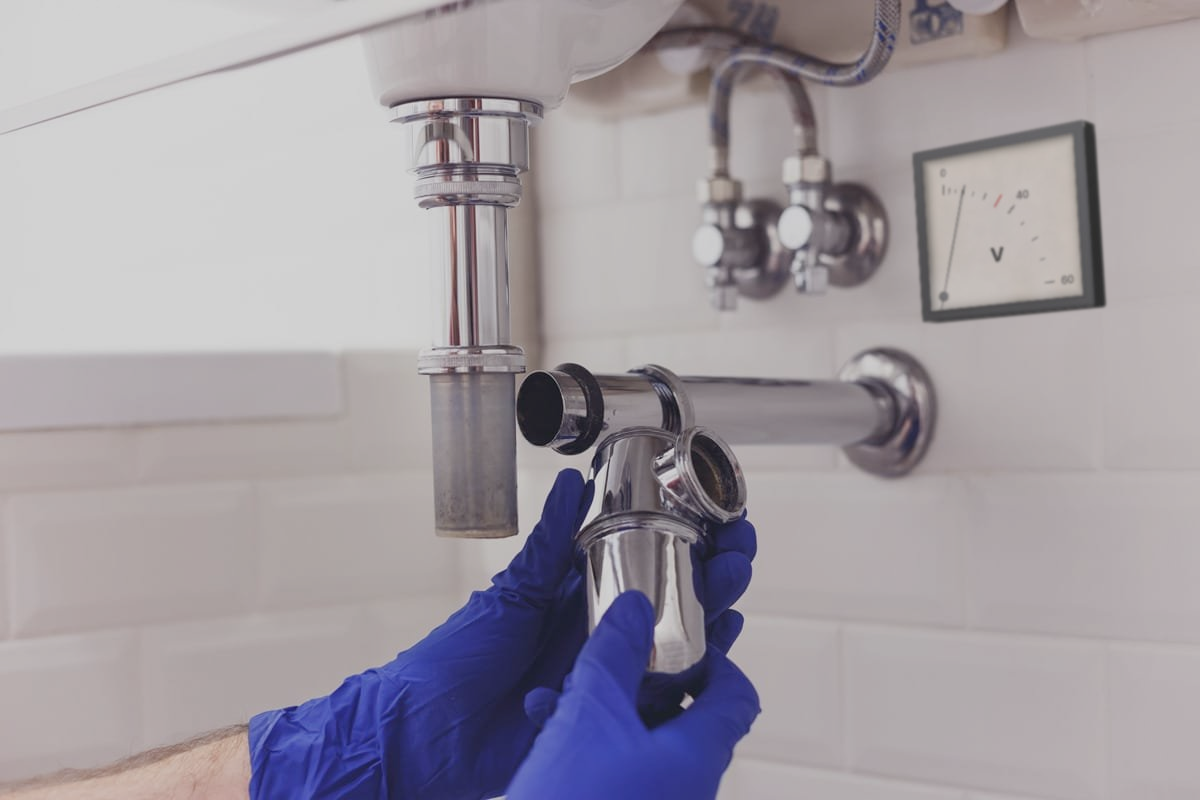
20 V
